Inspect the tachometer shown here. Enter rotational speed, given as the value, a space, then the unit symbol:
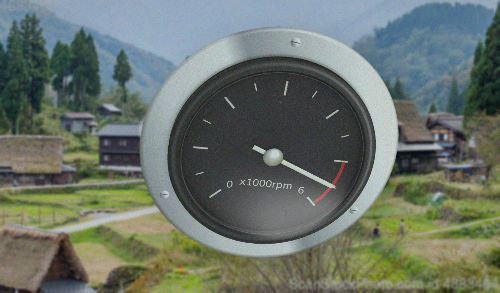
5500 rpm
